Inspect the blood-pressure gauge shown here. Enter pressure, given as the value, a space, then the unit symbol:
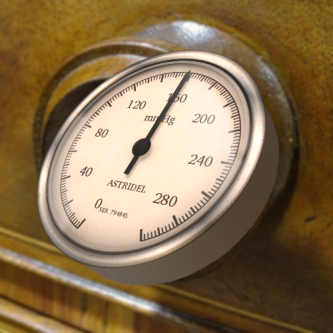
160 mmHg
